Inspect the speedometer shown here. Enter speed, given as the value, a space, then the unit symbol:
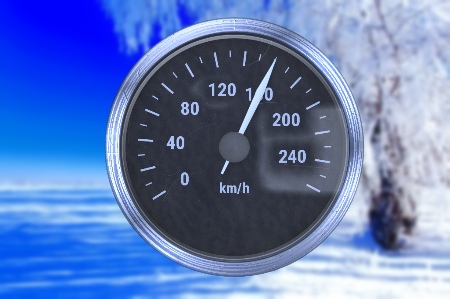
160 km/h
